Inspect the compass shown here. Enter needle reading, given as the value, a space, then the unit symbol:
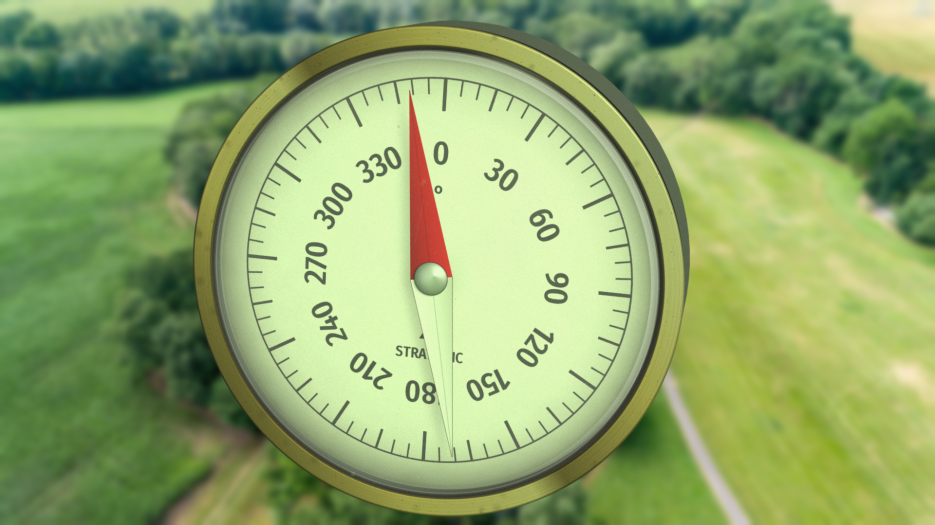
350 °
